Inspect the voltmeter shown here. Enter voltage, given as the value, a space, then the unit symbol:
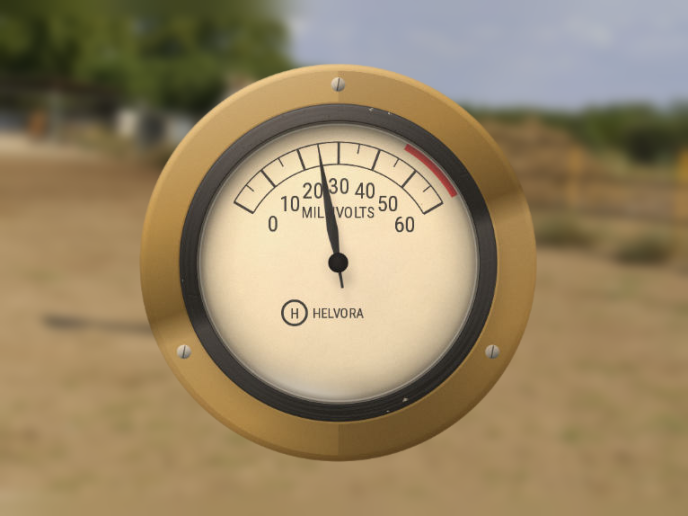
25 mV
